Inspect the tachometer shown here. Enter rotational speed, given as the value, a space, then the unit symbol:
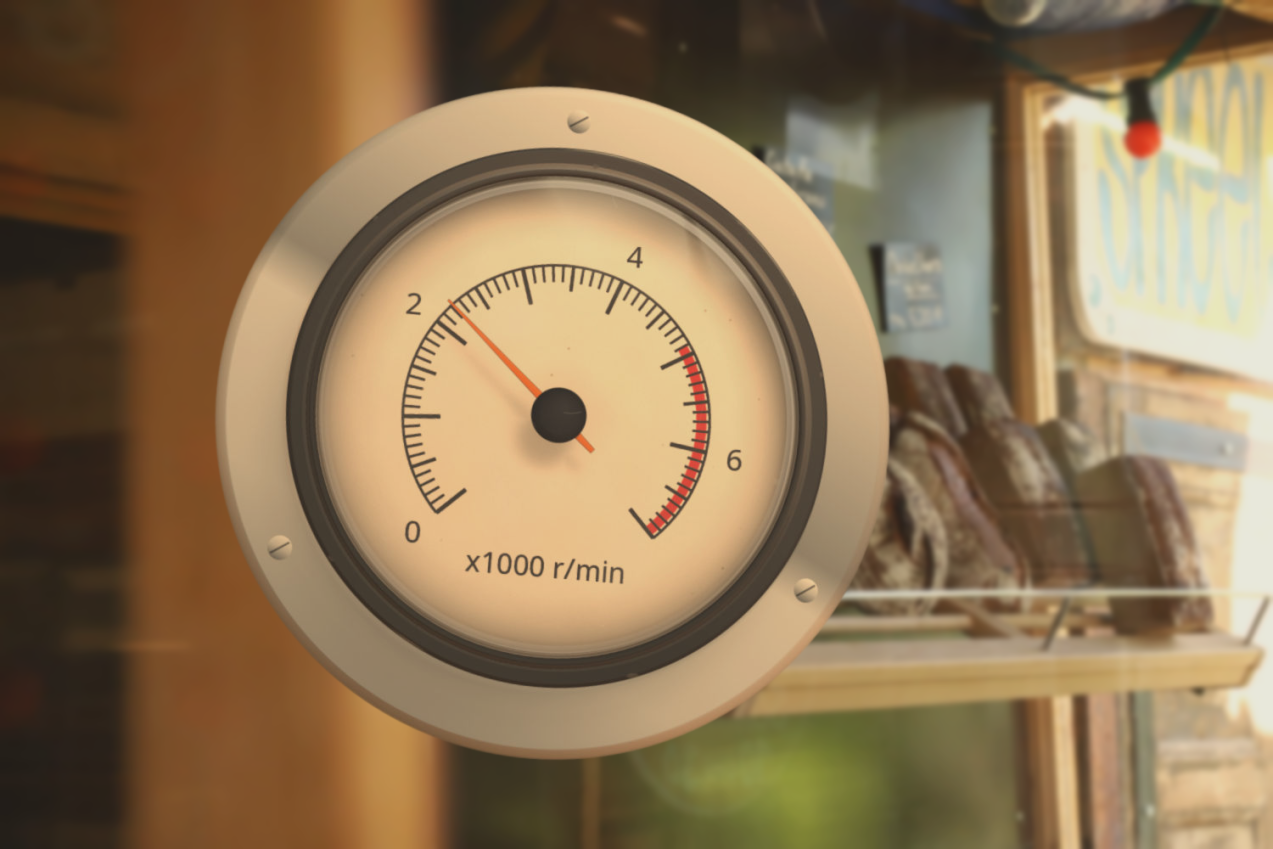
2200 rpm
